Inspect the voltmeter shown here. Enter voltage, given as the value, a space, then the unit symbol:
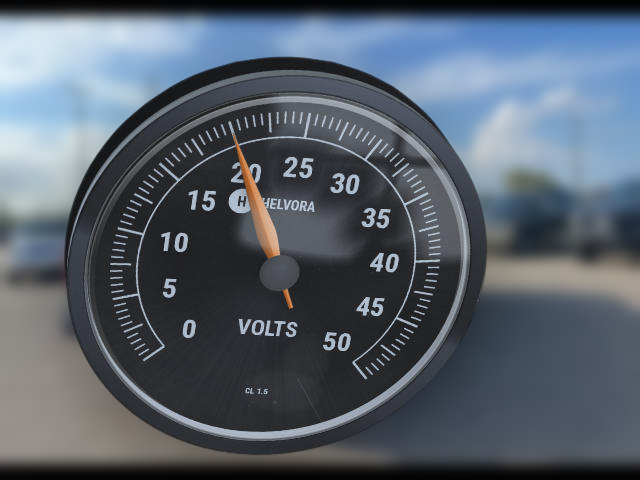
20 V
